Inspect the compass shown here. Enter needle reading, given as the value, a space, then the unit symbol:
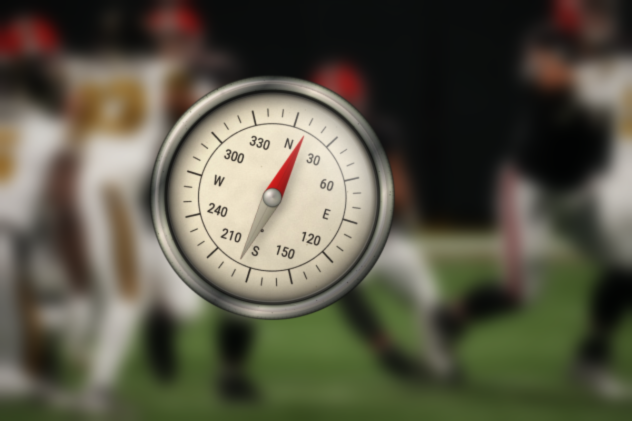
10 °
